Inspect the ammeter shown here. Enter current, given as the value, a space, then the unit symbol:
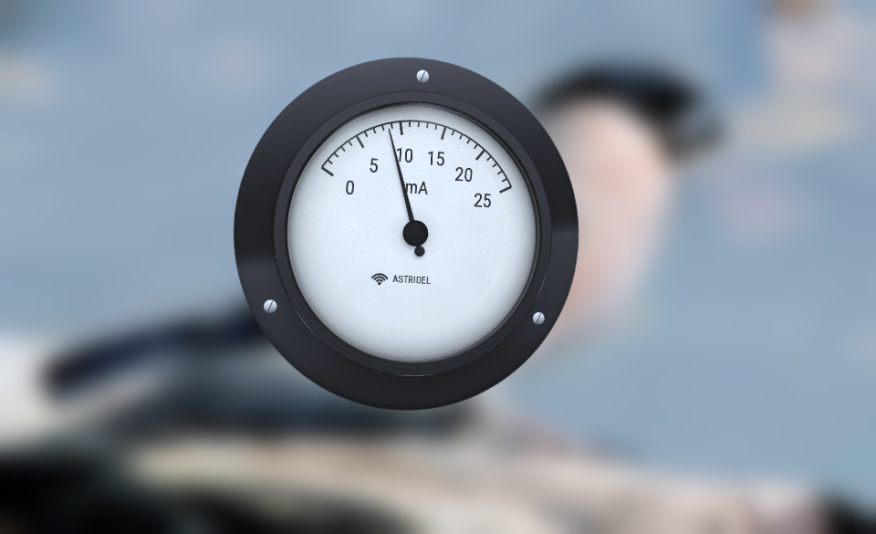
8.5 mA
